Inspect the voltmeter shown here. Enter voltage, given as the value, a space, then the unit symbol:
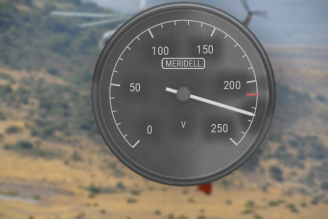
225 V
